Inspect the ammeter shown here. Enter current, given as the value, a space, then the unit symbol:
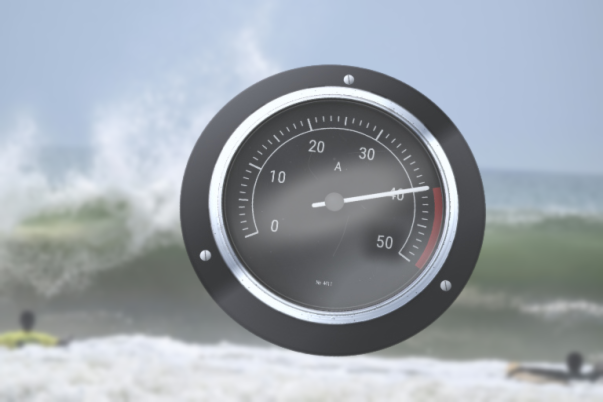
40 A
